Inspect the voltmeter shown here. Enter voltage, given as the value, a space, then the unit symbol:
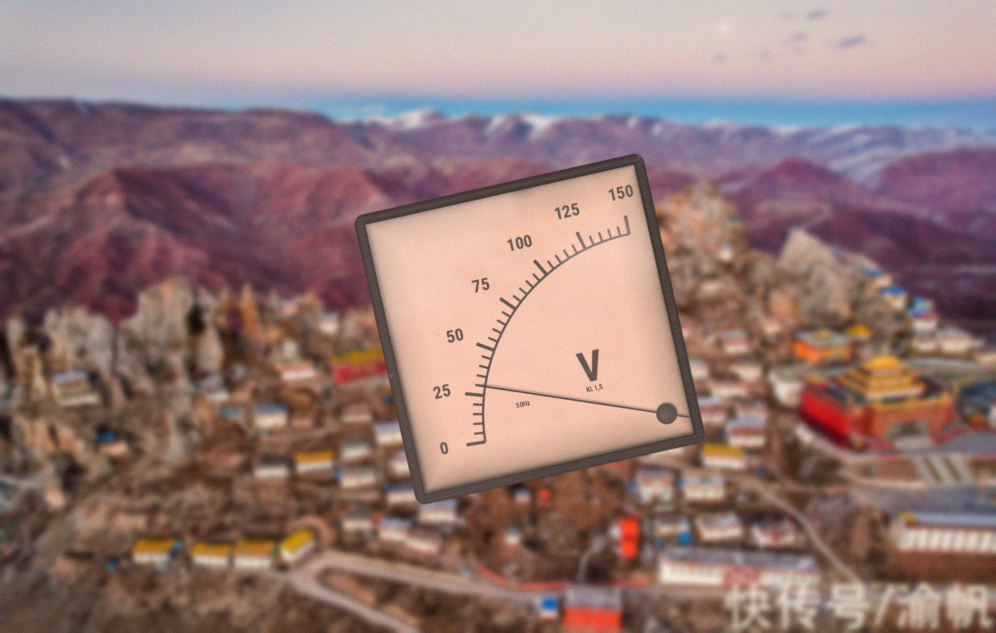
30 V
